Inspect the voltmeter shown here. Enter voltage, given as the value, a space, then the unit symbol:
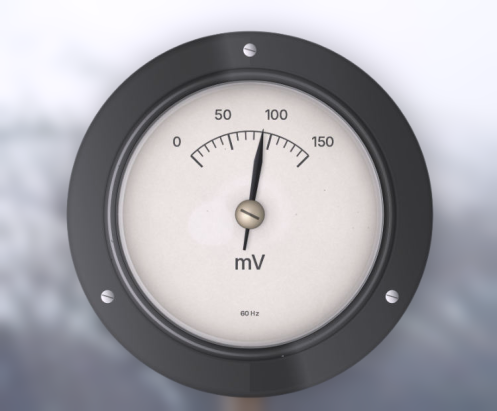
90 mV
